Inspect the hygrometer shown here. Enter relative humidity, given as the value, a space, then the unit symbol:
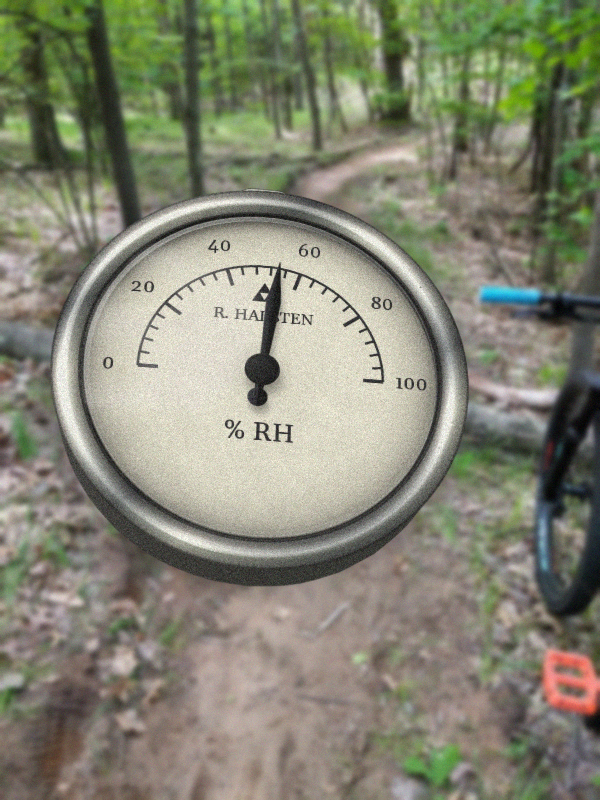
54 %
